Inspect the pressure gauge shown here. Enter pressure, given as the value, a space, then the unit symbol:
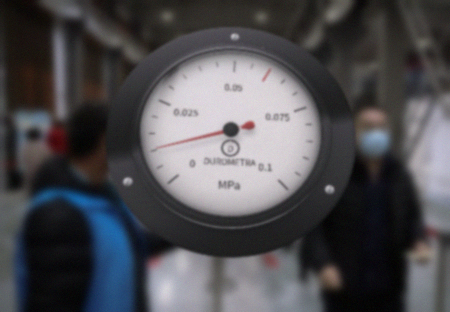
0.01 MPa
